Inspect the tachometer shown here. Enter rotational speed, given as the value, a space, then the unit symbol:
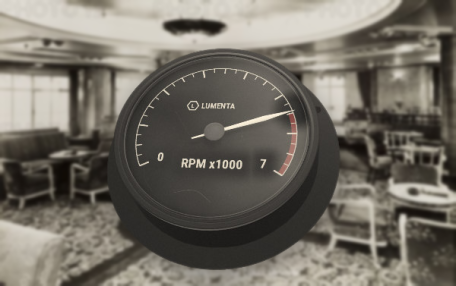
5500 rpm
